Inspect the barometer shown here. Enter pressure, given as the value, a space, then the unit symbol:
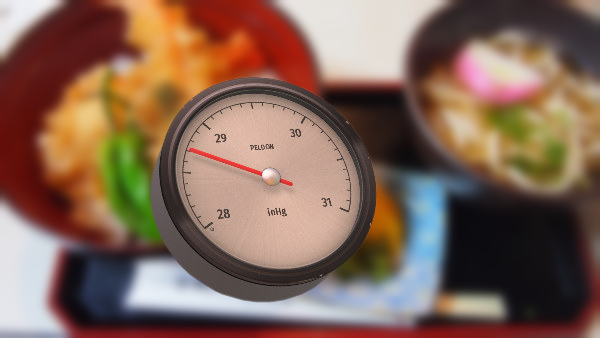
28.7 inHg
